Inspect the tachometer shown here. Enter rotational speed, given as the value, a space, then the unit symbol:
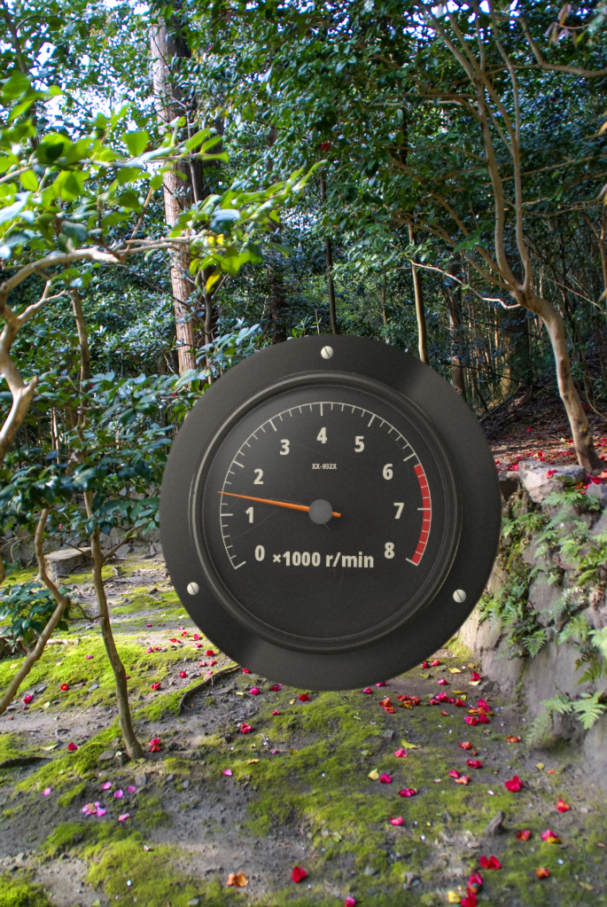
1400 rpm
